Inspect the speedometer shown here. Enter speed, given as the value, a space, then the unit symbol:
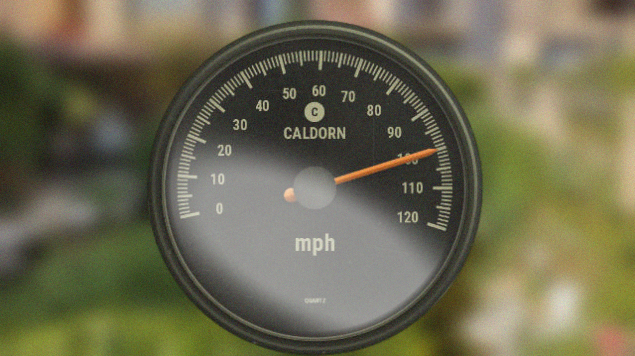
100 mph
